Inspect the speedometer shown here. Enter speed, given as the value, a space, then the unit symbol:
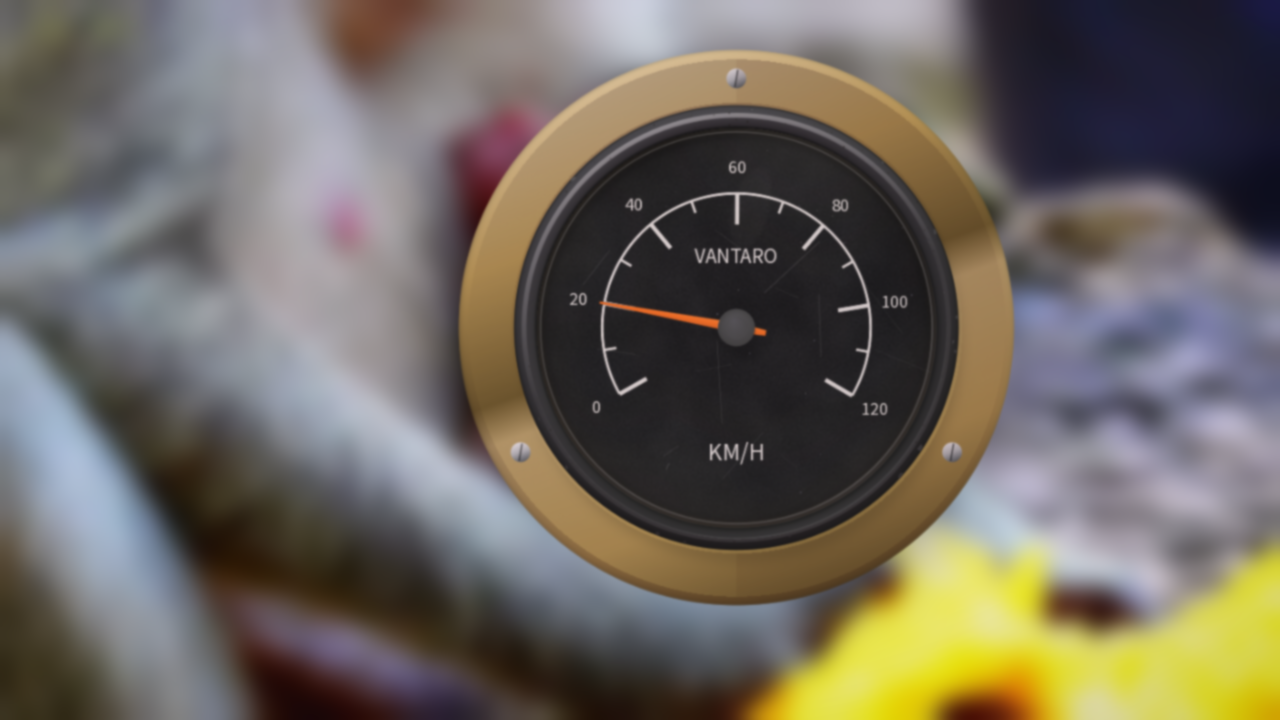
20 km/h
